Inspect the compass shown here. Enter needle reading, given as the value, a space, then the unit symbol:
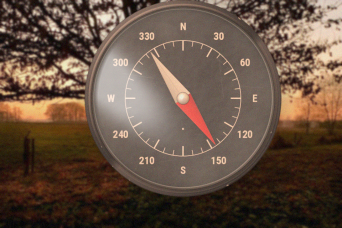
145 °
